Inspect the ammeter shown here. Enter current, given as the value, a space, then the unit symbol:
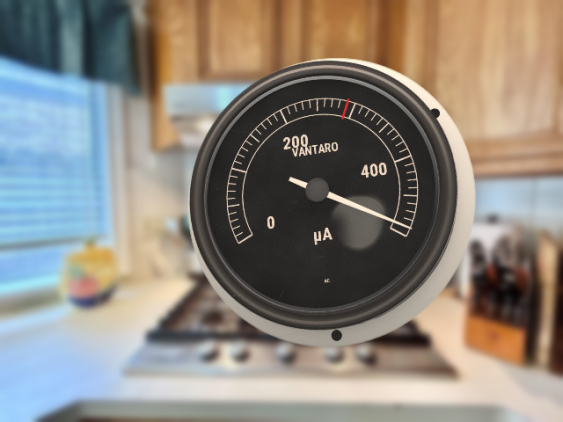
490 µA
